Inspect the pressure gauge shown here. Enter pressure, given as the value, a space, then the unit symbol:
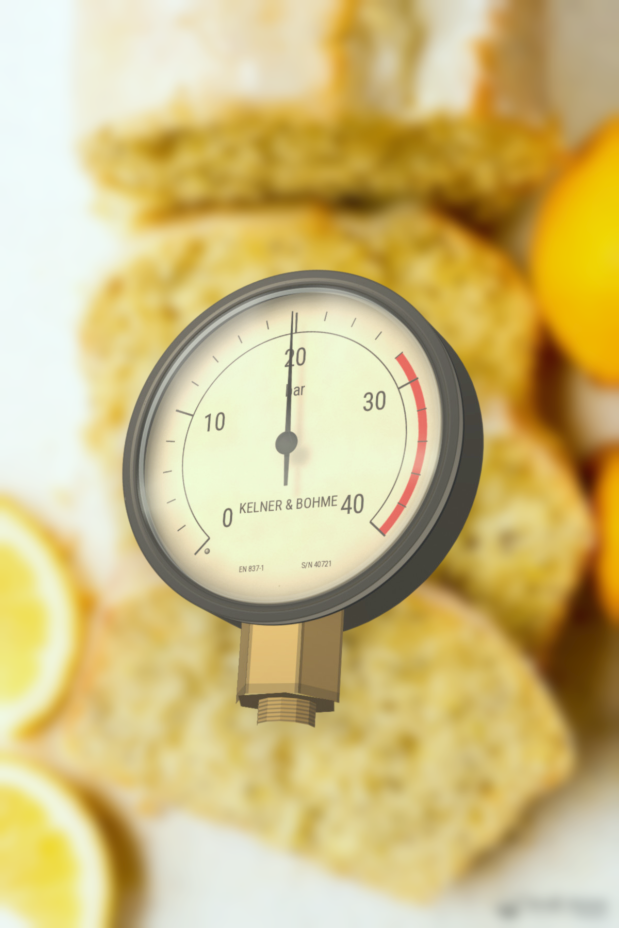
20 bar
